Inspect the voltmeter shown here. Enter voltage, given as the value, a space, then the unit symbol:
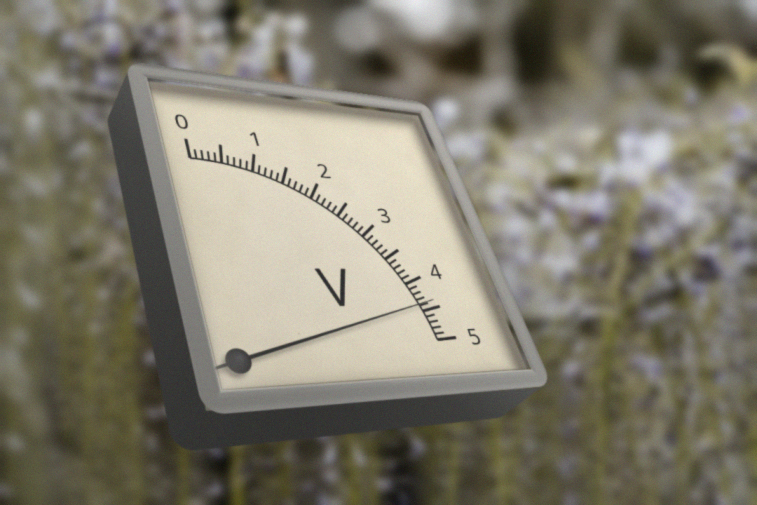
4.4 V
